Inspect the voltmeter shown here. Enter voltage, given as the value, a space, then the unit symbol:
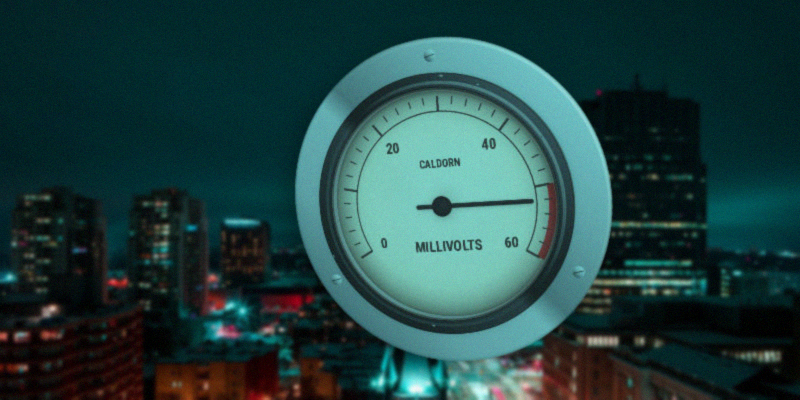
52 mV
